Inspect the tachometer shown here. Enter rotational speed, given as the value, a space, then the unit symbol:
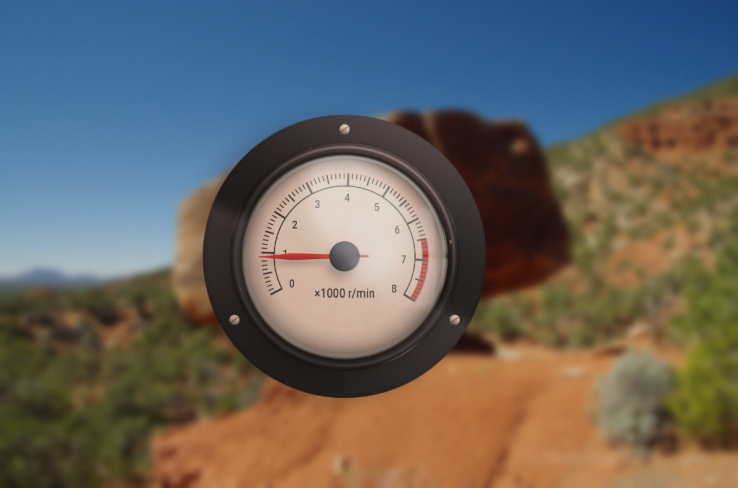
900 rpm
